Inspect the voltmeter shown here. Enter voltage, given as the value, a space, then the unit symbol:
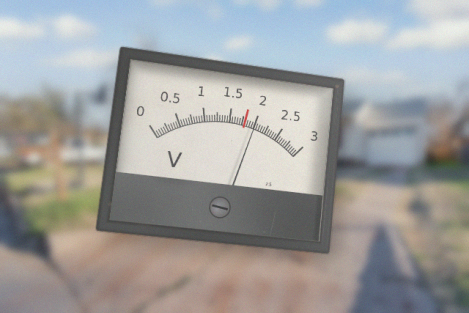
2 V
